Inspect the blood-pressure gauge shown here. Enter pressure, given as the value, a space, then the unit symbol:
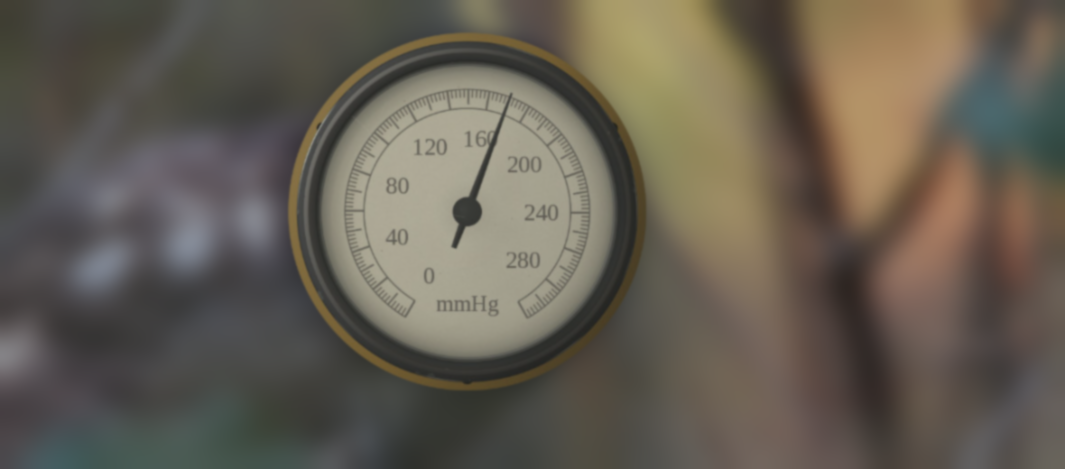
170 mmHg
